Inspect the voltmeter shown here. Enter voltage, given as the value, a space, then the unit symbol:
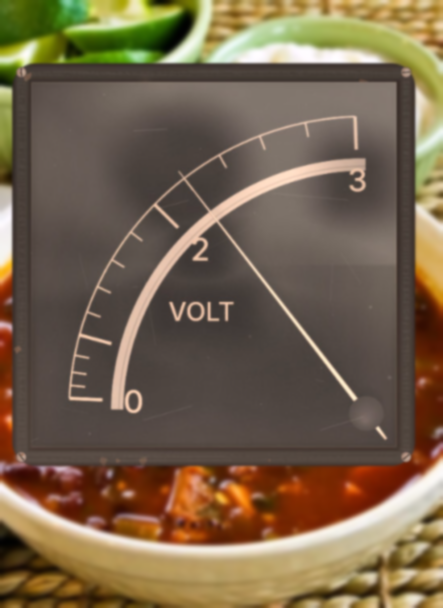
2.2 V
